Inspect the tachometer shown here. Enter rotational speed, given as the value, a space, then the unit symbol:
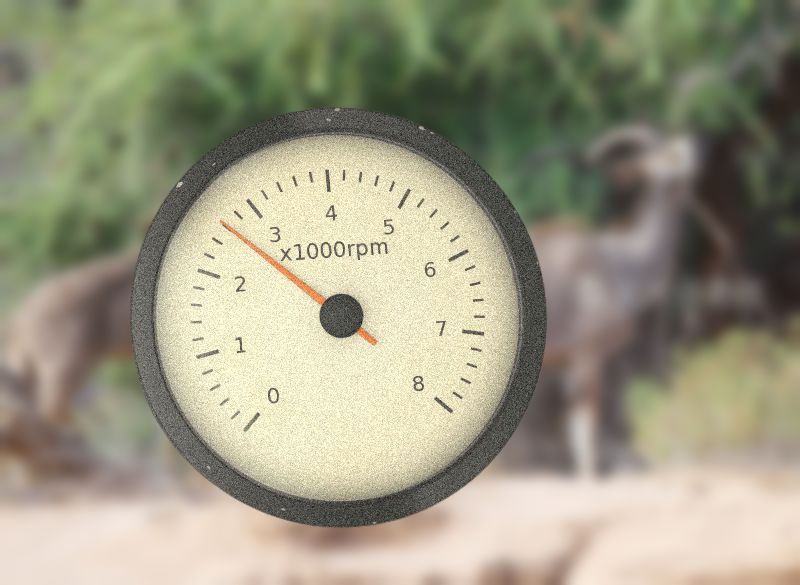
2600 rpm
